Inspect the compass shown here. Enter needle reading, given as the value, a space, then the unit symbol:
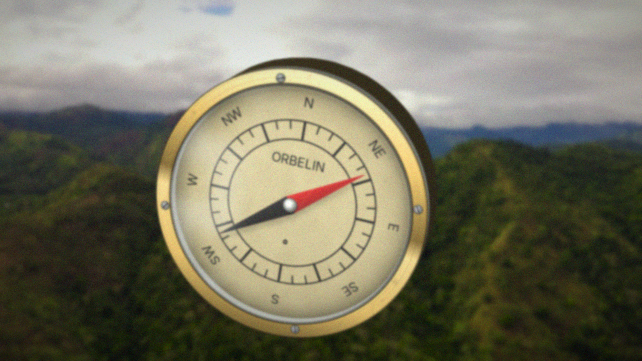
55 °
